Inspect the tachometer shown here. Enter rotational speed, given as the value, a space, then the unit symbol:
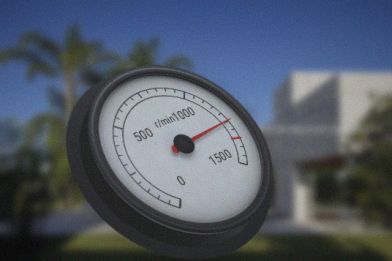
1250 rpm
